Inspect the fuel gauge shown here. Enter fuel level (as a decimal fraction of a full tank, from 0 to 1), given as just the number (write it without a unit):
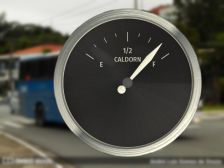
0.875
